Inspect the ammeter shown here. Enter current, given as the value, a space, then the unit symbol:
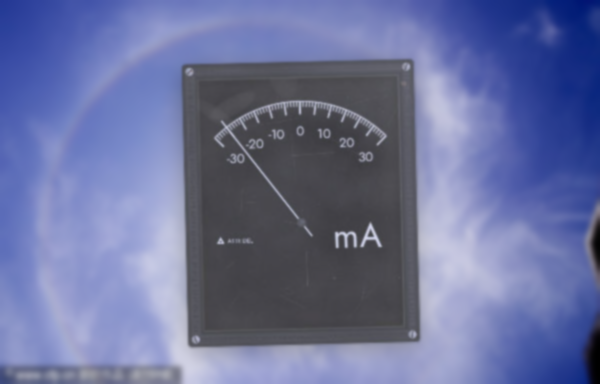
-25 mA
